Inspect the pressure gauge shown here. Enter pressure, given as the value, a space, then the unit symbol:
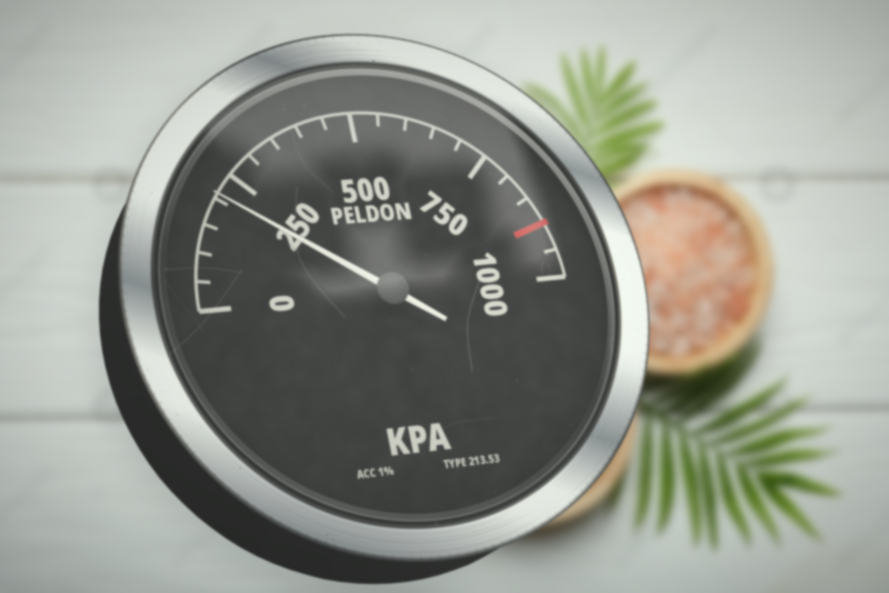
200 kPa
